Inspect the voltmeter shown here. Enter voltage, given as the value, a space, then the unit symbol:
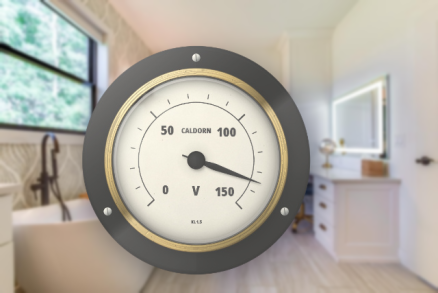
135 V
